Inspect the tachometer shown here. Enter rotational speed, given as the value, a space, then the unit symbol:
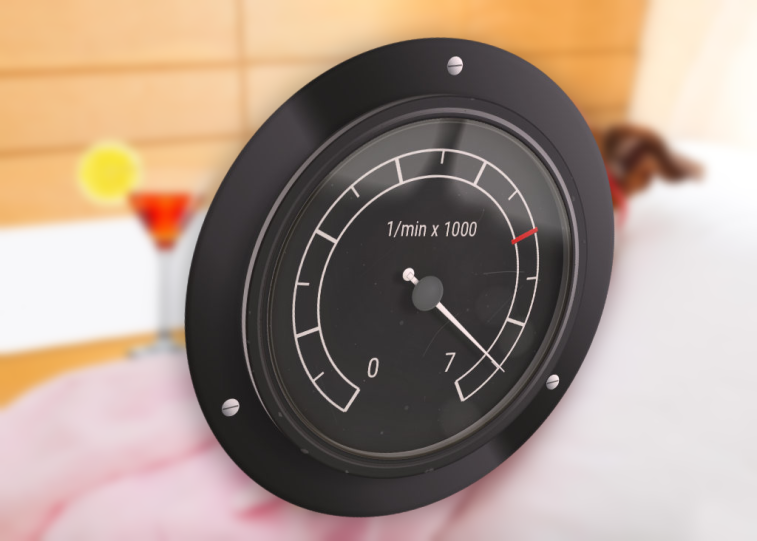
6500 rpm
